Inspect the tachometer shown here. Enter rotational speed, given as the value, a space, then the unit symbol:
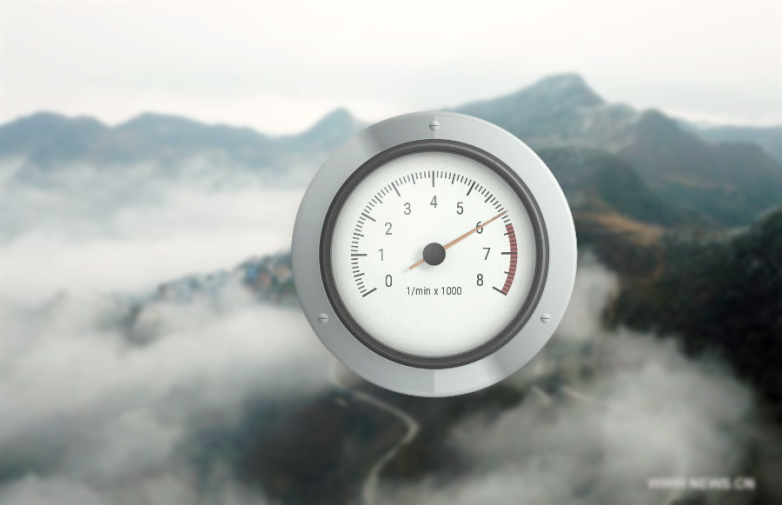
6000 rpm
